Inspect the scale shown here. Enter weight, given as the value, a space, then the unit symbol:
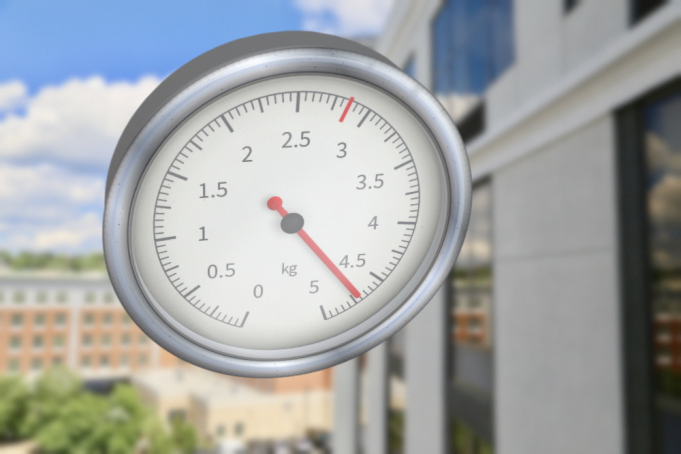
4.7 kg
